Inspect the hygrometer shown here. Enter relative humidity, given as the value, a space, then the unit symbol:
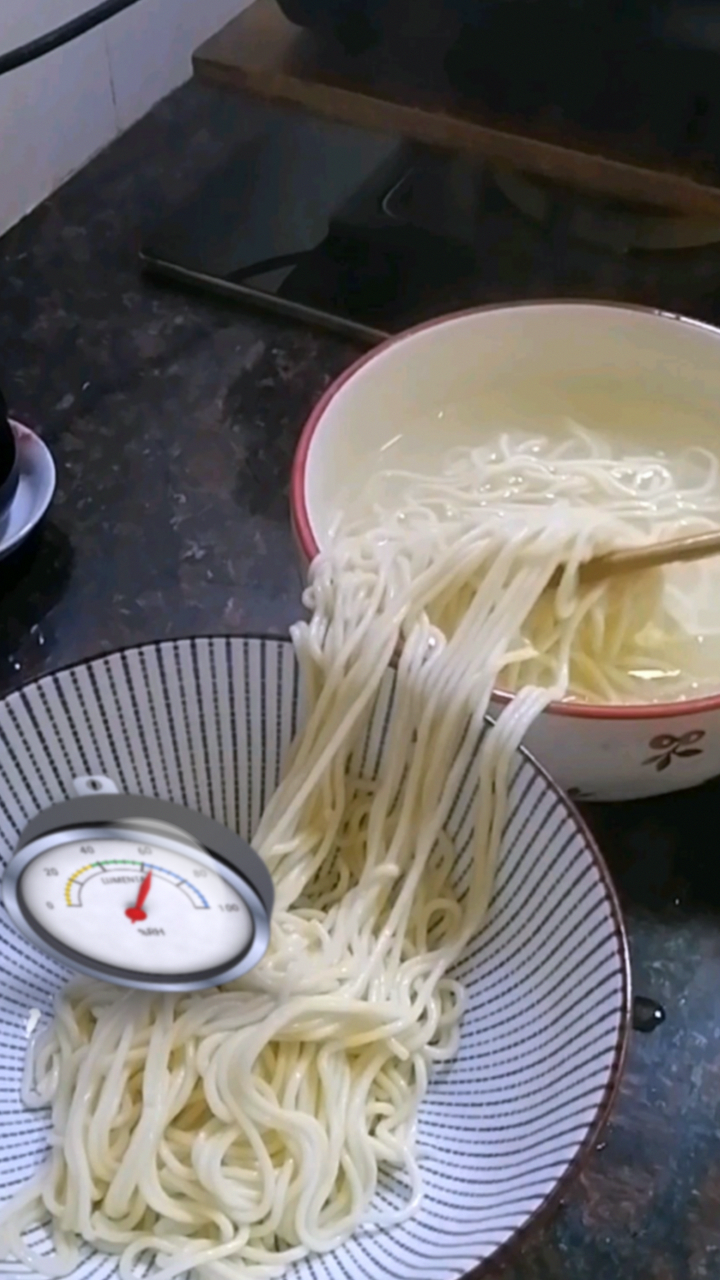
64 %
